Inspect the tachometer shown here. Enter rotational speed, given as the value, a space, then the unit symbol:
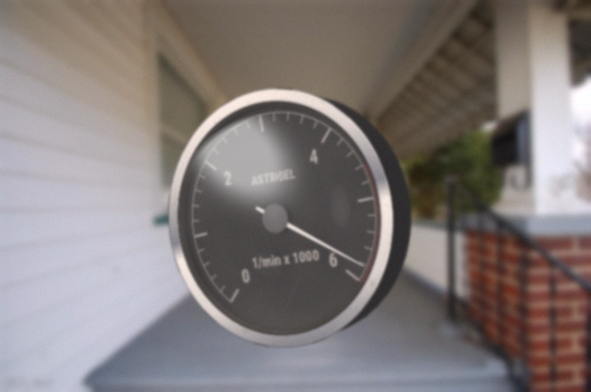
5800 rpm
